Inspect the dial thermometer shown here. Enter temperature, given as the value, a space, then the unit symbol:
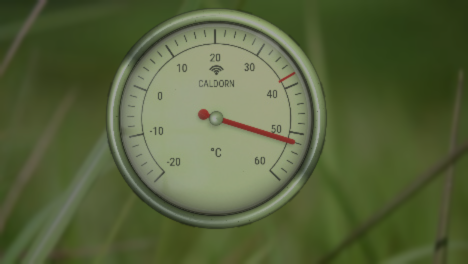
52 °C
